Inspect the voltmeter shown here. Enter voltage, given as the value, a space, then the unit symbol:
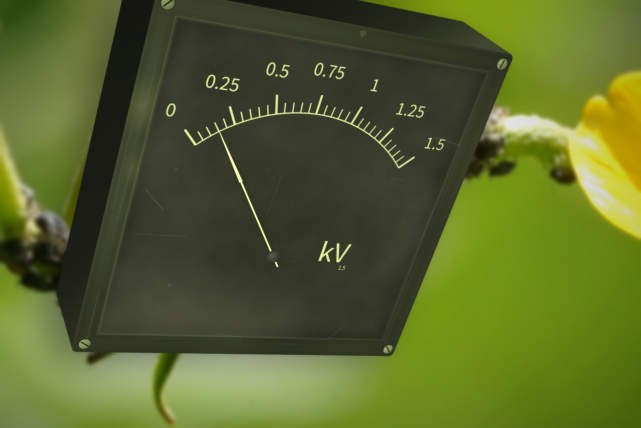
0.15 kV
